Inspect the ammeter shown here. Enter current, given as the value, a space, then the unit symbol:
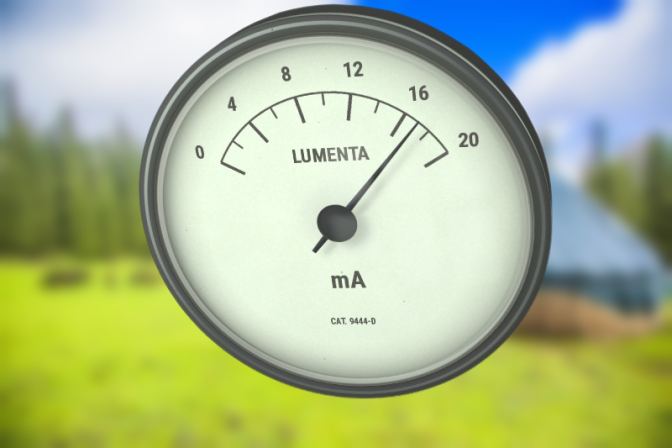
17 mA
